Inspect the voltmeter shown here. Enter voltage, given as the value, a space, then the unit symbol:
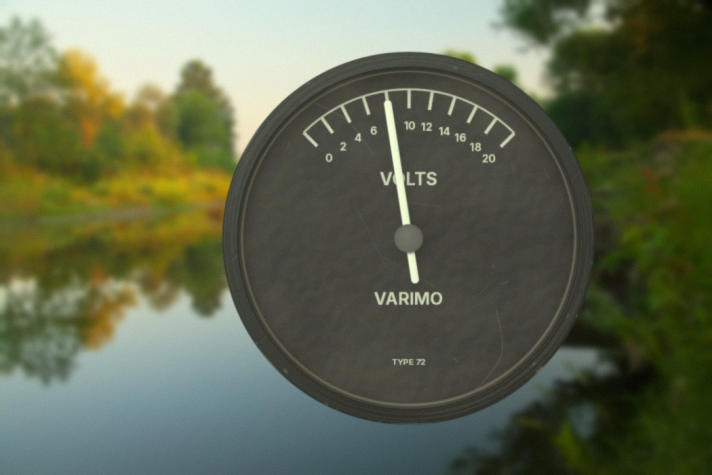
8 V
